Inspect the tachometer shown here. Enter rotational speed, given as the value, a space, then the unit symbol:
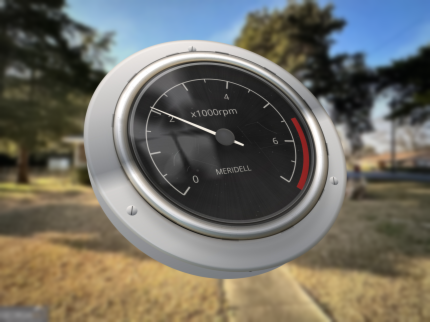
2000 rpm
